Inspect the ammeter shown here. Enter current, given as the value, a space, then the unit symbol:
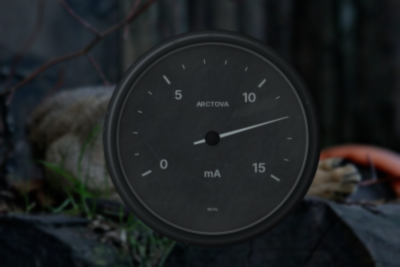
12 mA
